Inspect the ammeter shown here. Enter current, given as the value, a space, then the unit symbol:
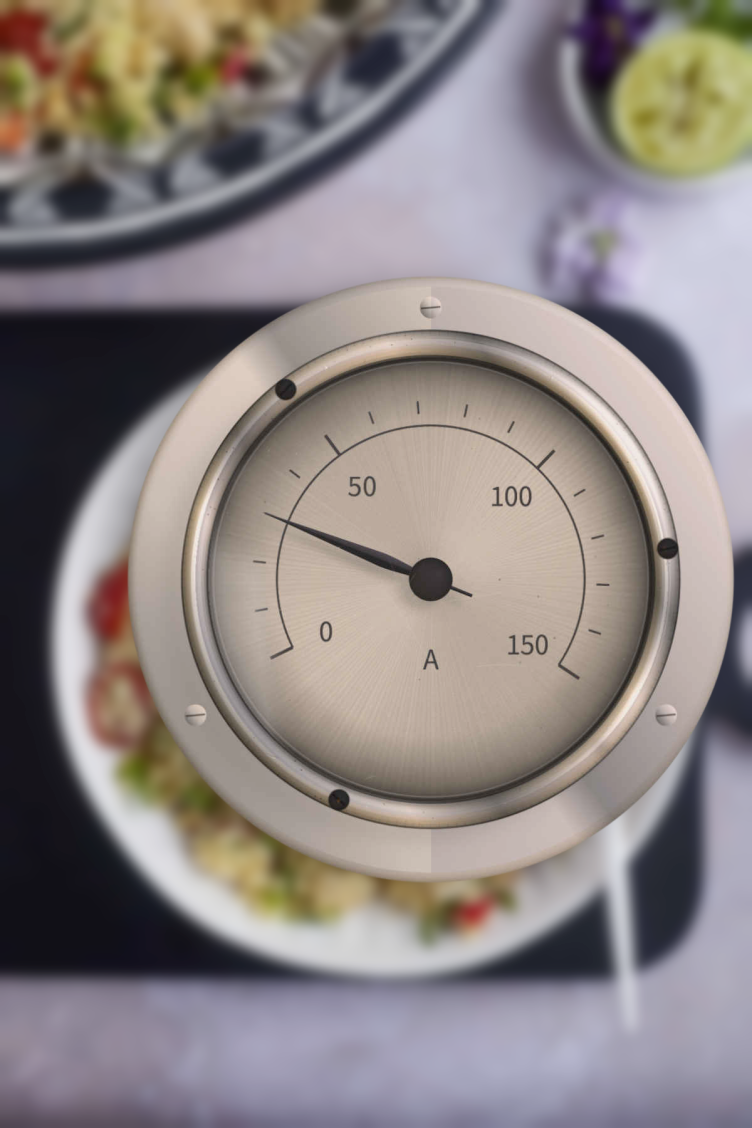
30 A
